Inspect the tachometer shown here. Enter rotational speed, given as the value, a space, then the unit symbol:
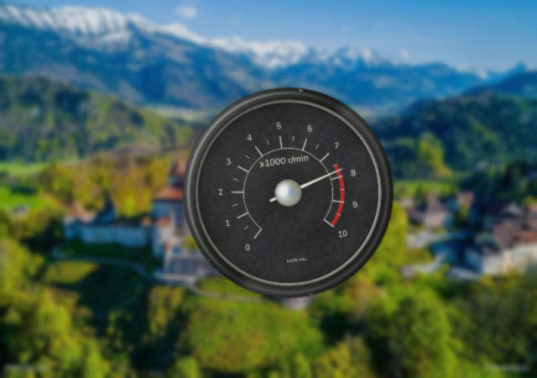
7750 rpm
